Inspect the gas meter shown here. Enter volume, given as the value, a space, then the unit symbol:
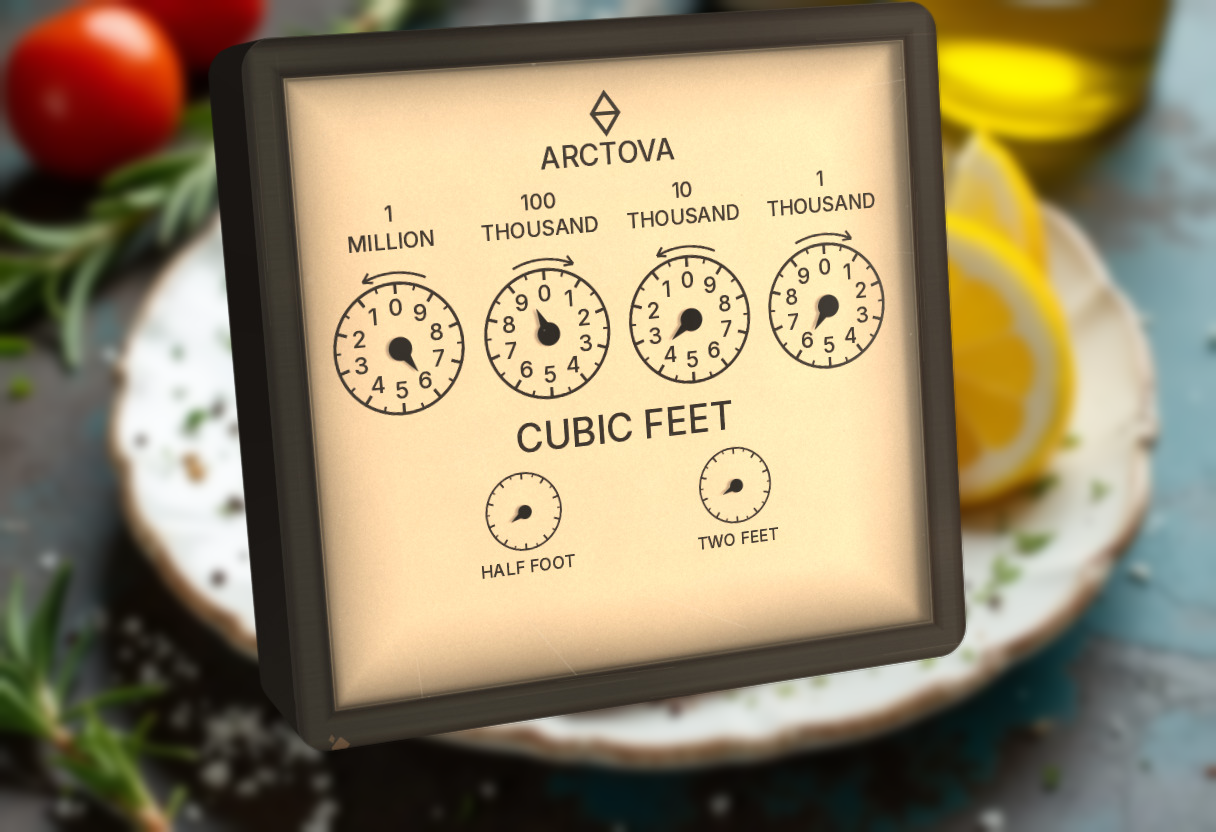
593600 ft³
